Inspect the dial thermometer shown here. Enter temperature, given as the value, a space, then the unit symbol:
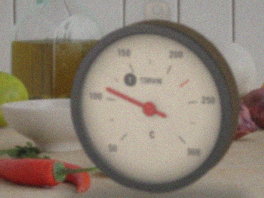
112.5 °C
